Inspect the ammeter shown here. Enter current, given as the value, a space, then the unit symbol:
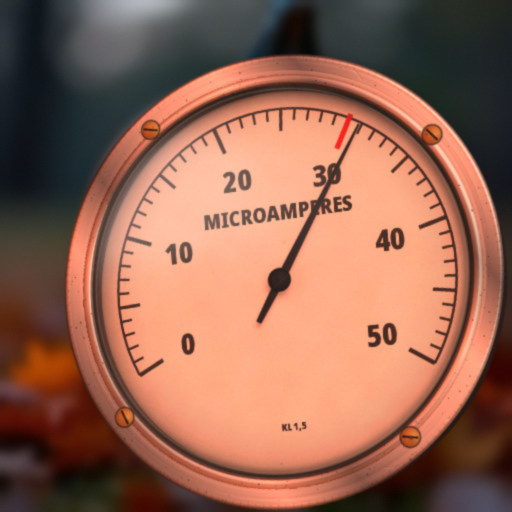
31 µA
